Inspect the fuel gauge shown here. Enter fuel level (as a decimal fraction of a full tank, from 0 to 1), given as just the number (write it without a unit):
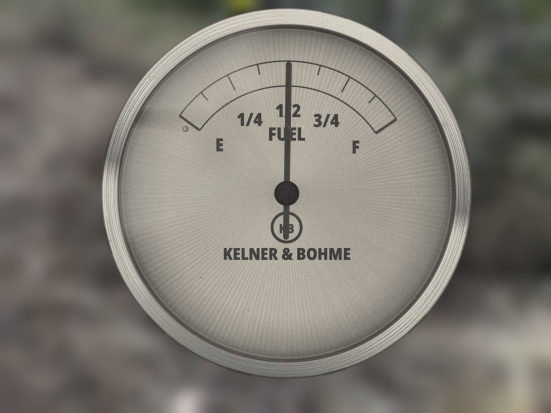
0.5
